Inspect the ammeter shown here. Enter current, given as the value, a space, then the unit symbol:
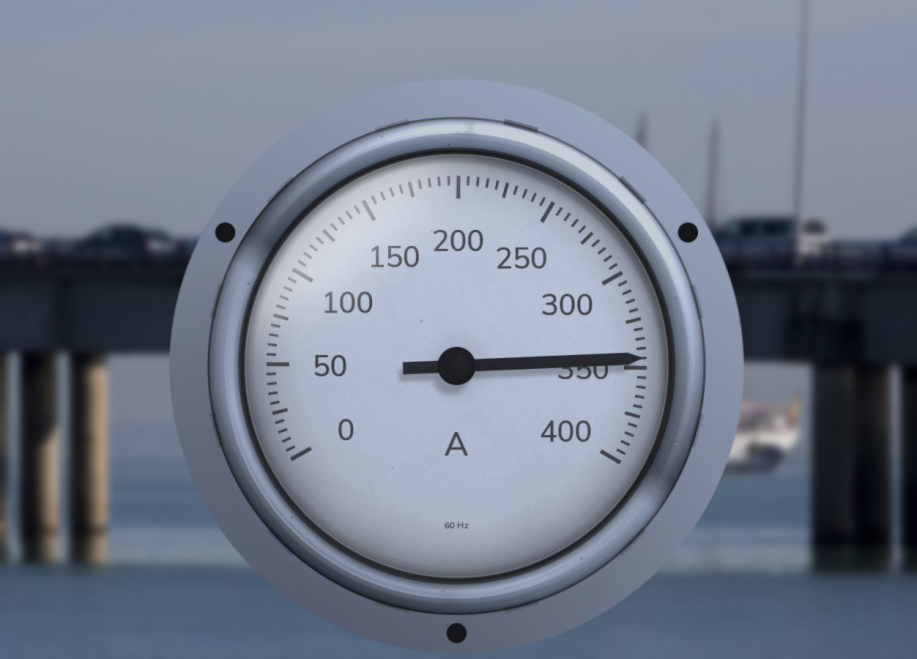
345 A
